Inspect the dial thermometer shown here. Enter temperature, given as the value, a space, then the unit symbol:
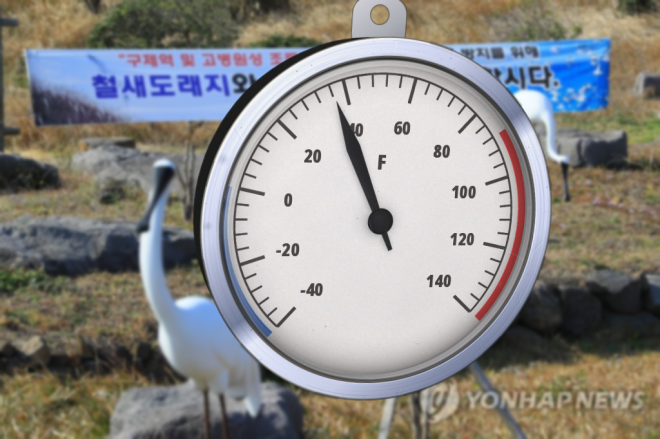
36 °F
